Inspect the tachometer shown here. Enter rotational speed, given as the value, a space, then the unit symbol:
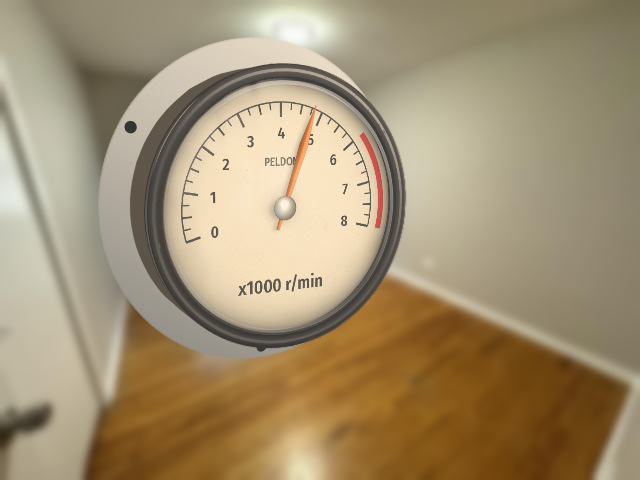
4750 rpm
